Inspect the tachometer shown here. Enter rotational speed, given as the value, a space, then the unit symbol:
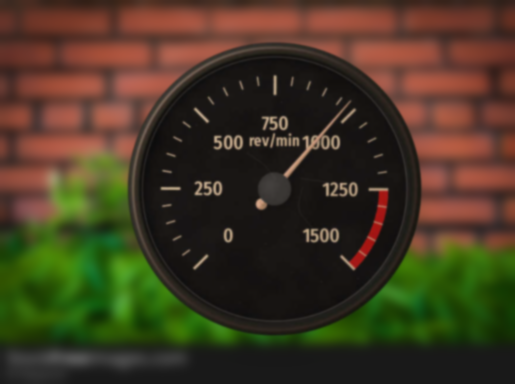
975 rpm
